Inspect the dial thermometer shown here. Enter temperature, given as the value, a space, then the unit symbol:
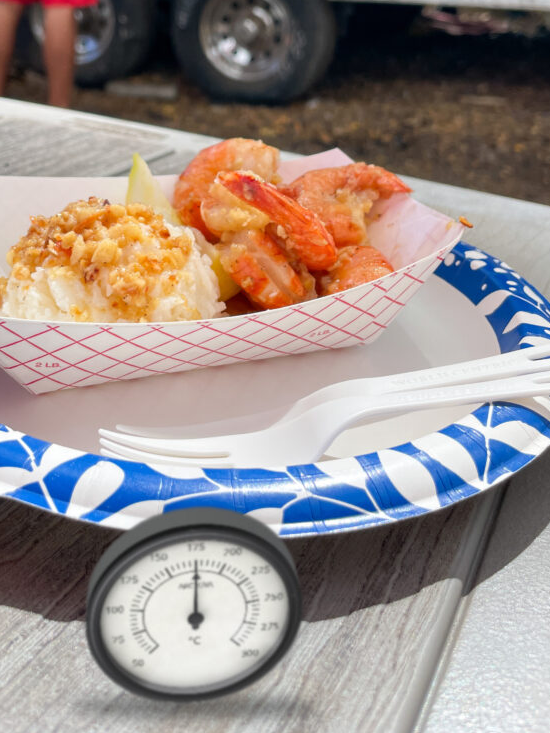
175 °C
